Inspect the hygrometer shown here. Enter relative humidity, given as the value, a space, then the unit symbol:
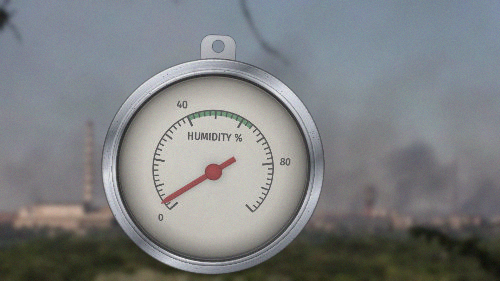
4 %
